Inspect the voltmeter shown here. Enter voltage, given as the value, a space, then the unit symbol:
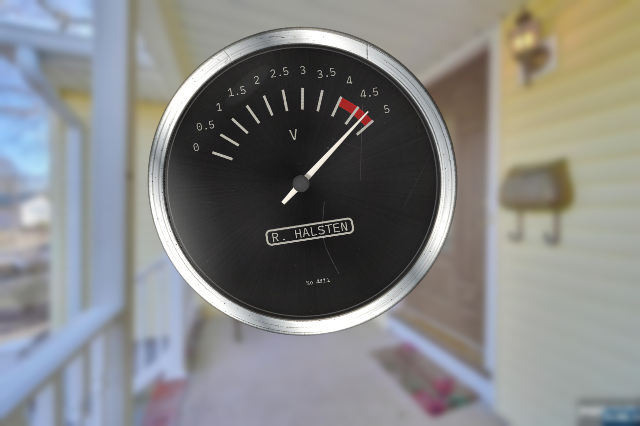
4.75 V
